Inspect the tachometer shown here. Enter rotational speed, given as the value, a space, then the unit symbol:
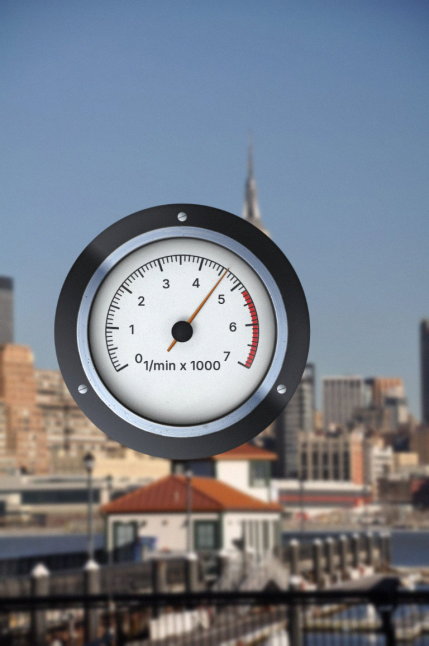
4600 rpm
